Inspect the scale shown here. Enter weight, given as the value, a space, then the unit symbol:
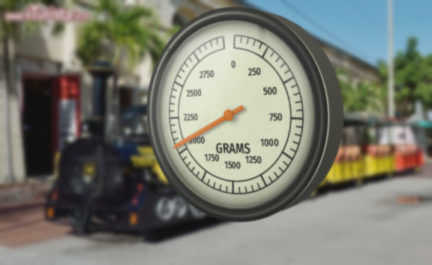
2050 g
